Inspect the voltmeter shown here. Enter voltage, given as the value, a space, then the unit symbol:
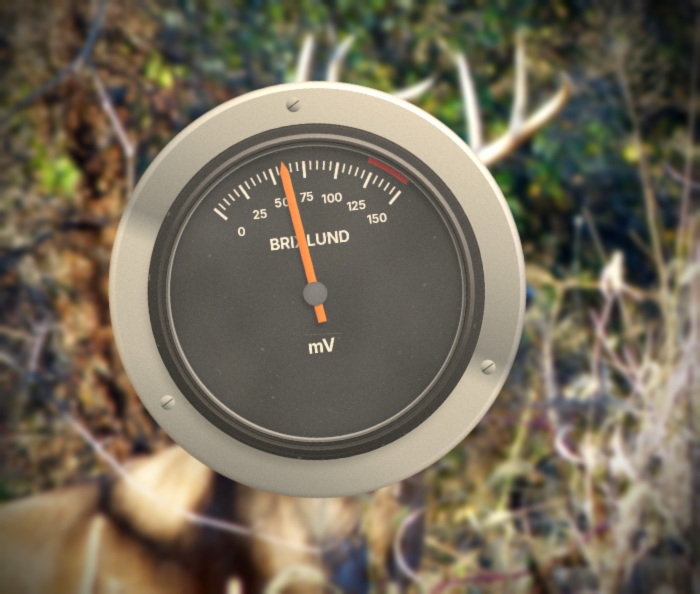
60 mV
